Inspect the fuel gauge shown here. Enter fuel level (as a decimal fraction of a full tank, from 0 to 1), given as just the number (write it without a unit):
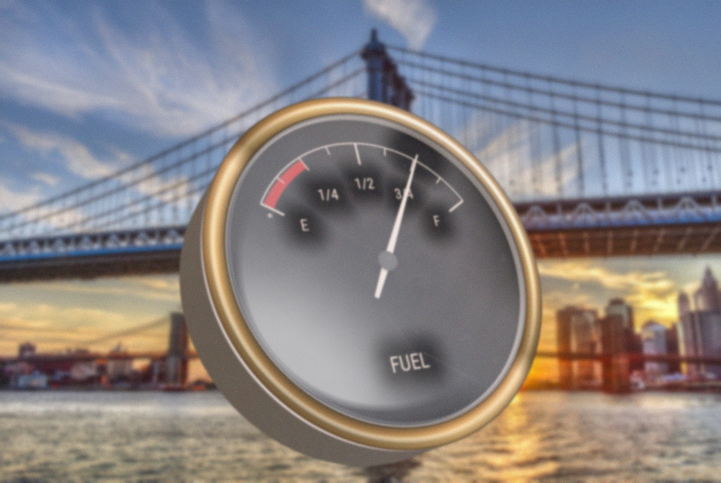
0.75
